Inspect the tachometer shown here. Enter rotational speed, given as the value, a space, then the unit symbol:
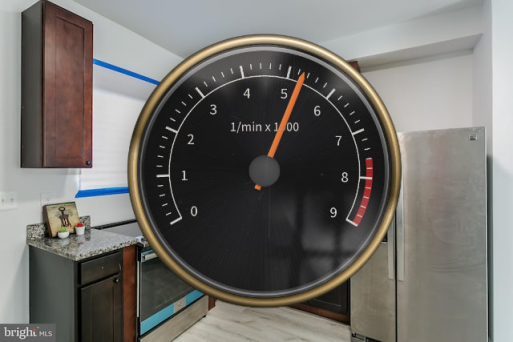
5300 rpm
